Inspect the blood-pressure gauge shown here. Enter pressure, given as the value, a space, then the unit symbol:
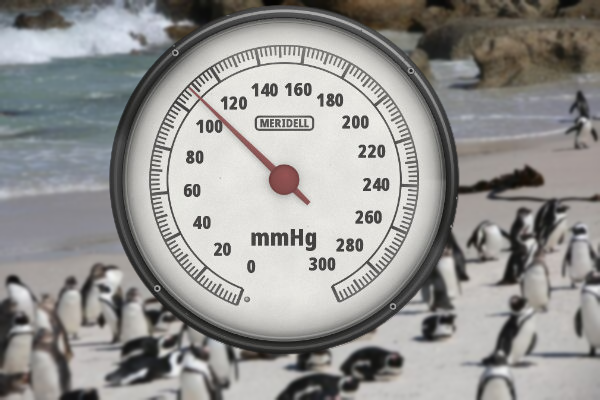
108 mmHg
